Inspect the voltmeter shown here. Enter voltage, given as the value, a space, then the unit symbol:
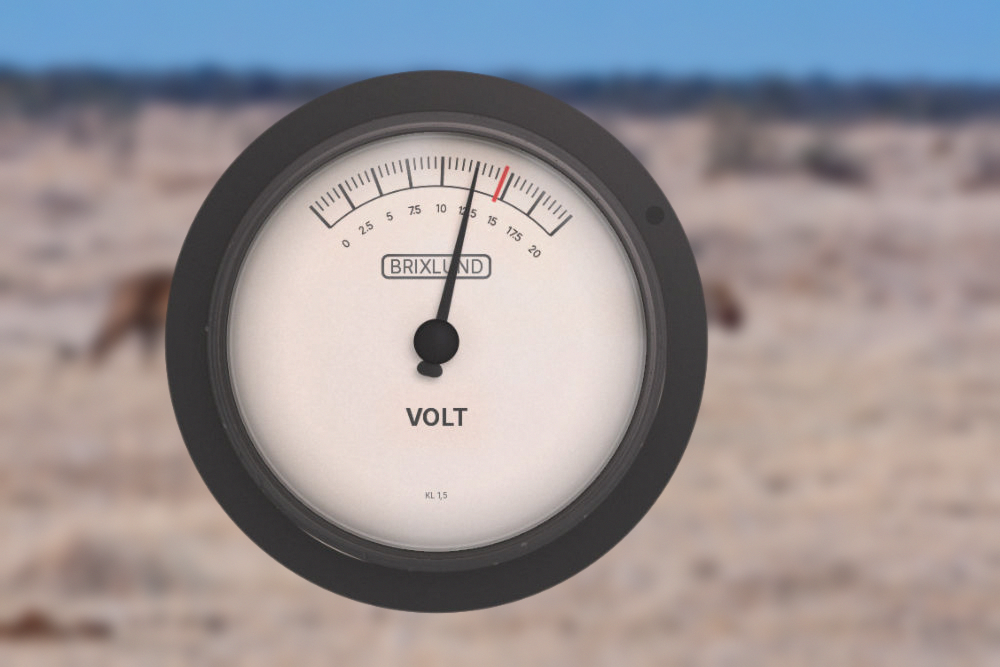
12.5 V
